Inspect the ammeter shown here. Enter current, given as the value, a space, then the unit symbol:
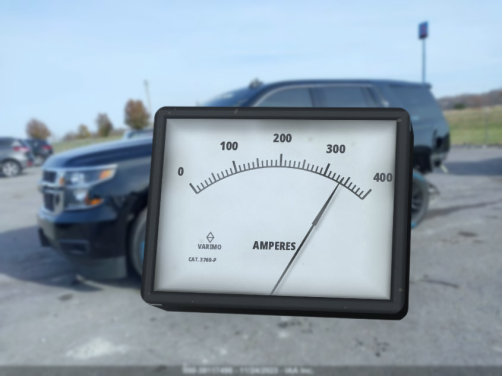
340 A
